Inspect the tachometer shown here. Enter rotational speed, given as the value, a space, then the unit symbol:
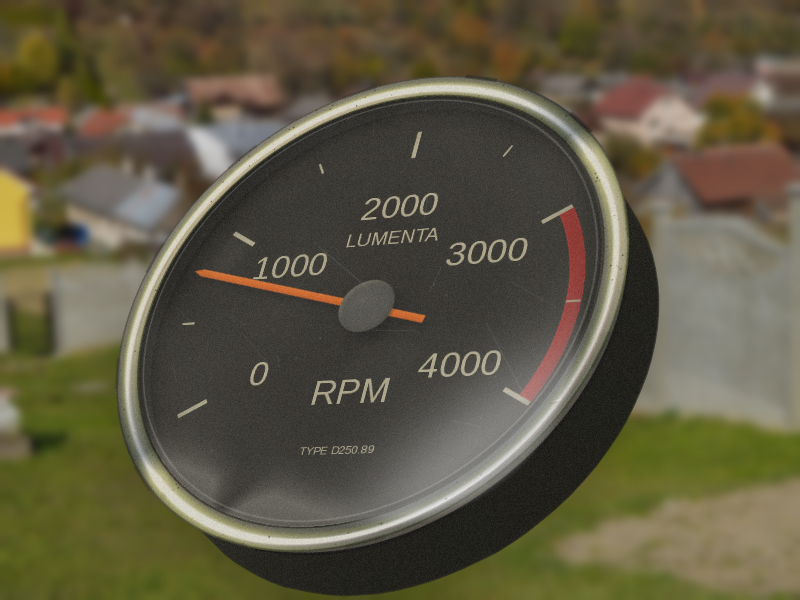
750 rpm
